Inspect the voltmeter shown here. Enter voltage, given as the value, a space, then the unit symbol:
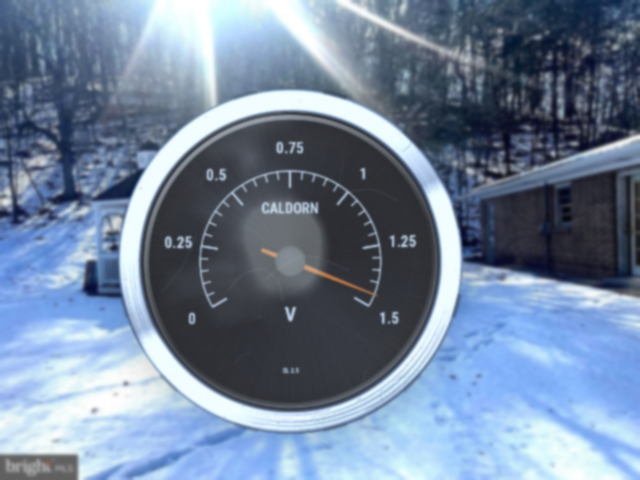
1.45 V
